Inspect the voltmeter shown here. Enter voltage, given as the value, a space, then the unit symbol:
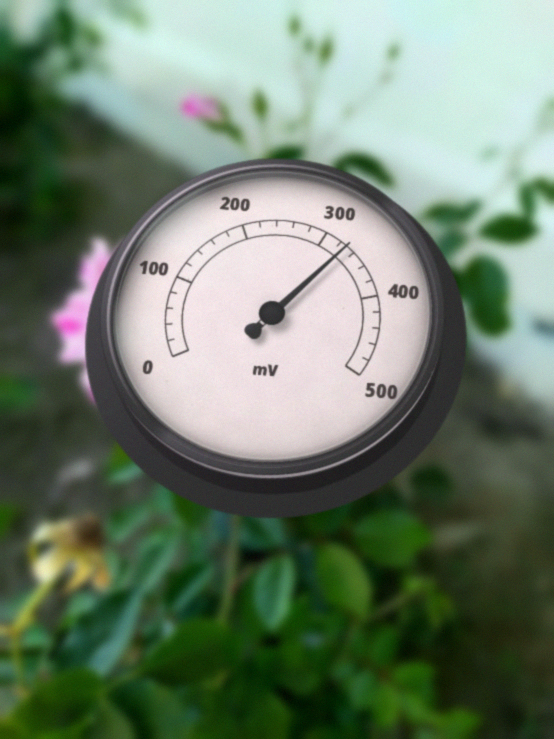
330 mV
